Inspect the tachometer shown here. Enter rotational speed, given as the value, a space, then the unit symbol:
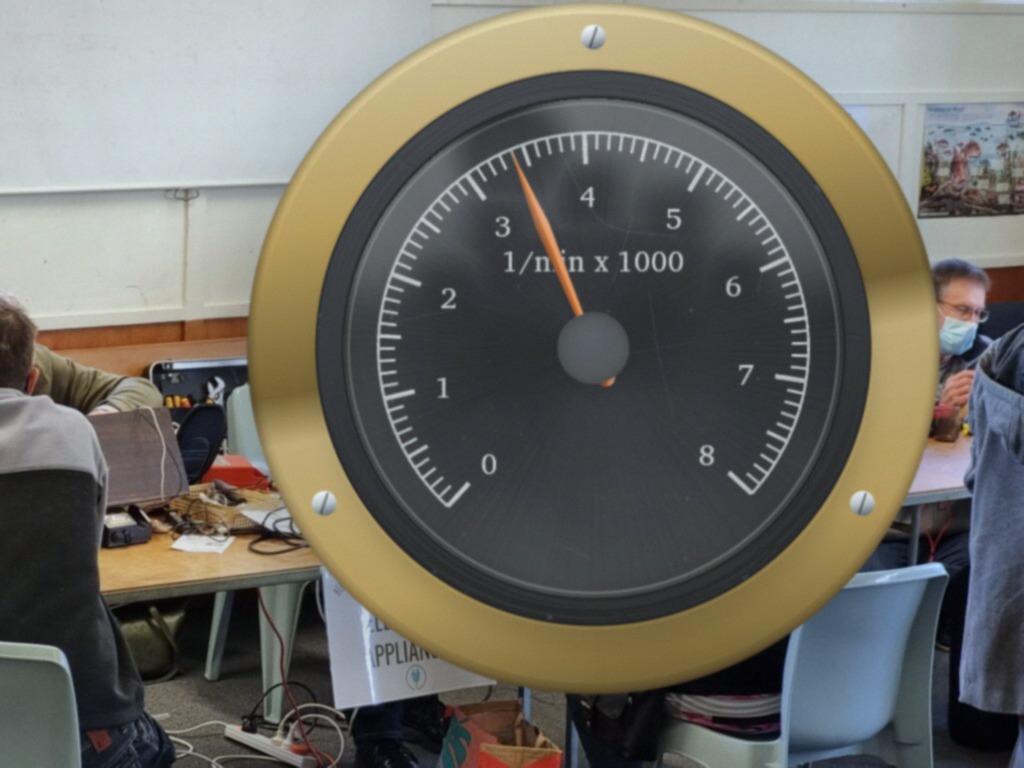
3400 rpm
